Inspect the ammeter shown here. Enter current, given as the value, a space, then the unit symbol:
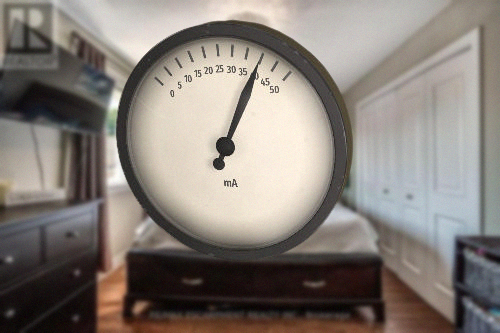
40 mA
